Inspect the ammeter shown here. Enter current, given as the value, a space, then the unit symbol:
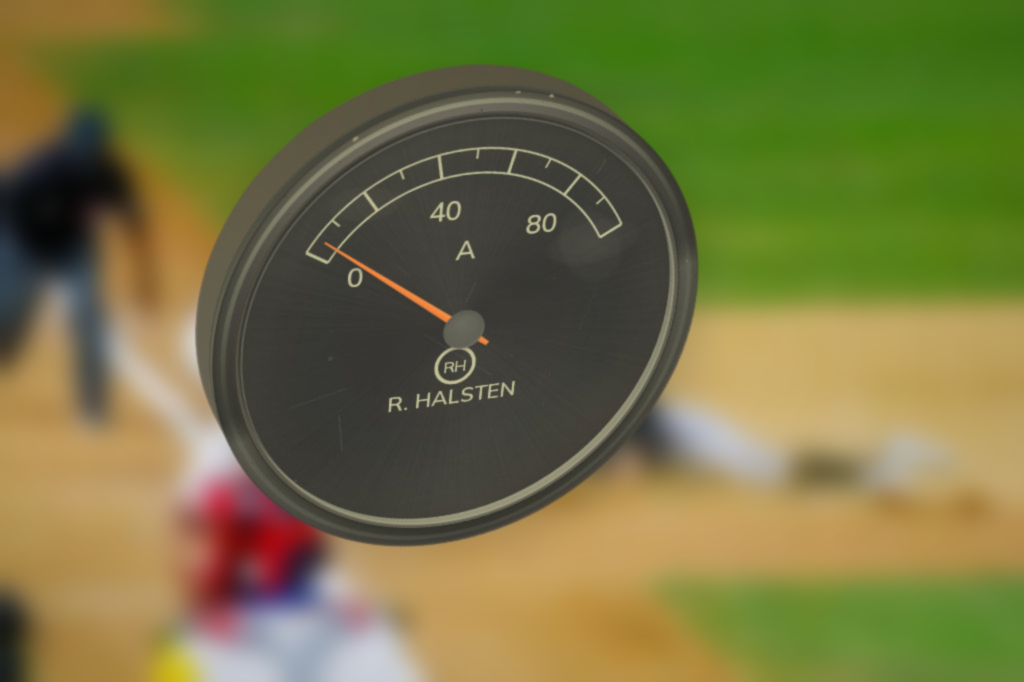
5 A
